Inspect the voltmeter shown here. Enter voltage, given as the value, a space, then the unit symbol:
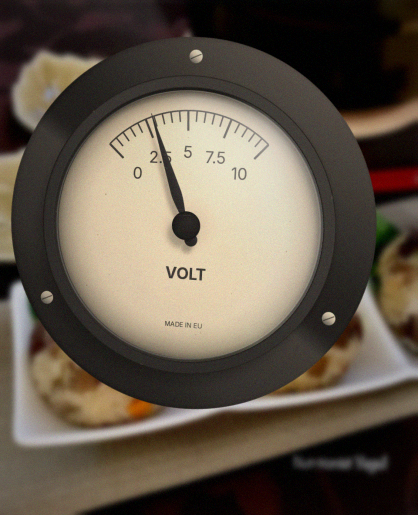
3 V
